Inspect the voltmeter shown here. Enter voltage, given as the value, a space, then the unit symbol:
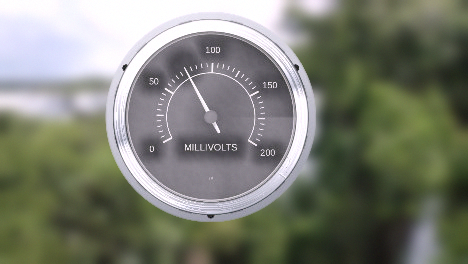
75 mV
